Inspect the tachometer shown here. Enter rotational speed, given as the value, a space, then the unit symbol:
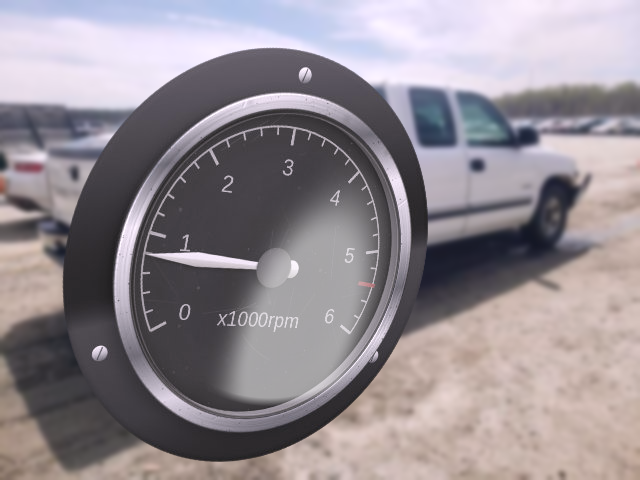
800 rpm
